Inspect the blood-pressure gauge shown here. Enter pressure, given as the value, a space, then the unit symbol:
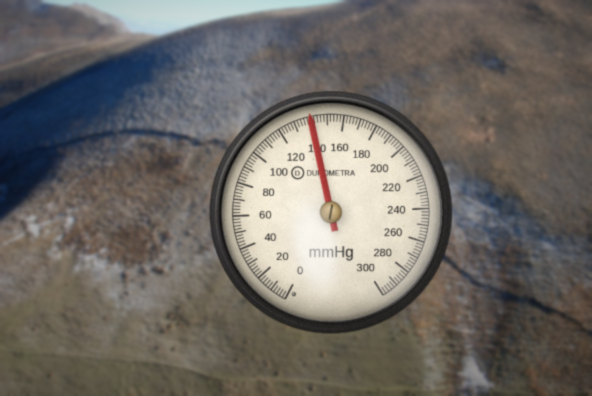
140 mmHg
